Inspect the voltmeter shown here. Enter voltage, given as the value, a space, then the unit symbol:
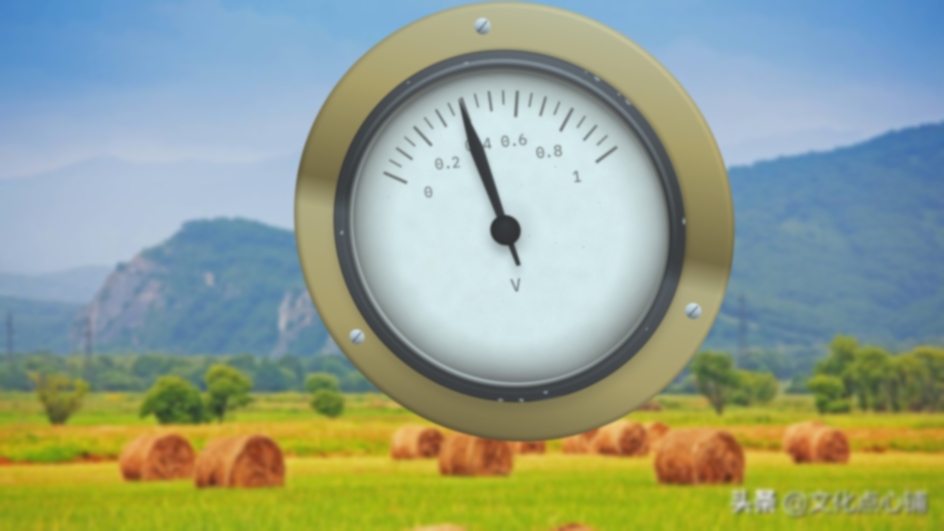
0.4 V
